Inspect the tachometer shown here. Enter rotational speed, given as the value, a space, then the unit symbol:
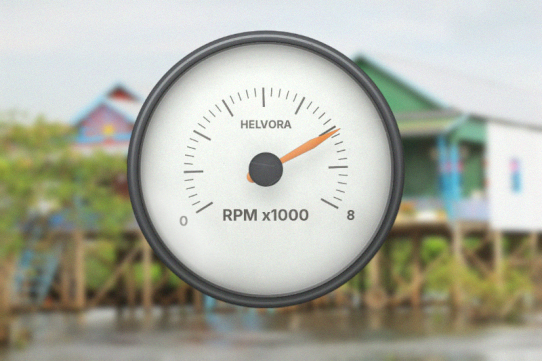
6100 rpm
